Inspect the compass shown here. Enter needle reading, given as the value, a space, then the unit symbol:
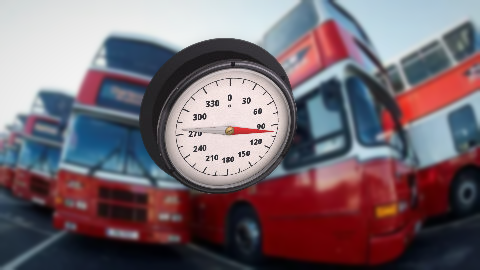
97.5 °
